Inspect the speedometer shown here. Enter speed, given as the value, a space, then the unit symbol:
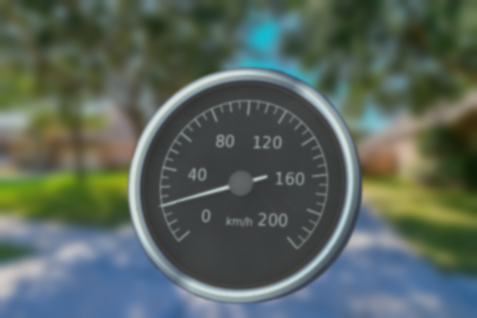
20 km/h
